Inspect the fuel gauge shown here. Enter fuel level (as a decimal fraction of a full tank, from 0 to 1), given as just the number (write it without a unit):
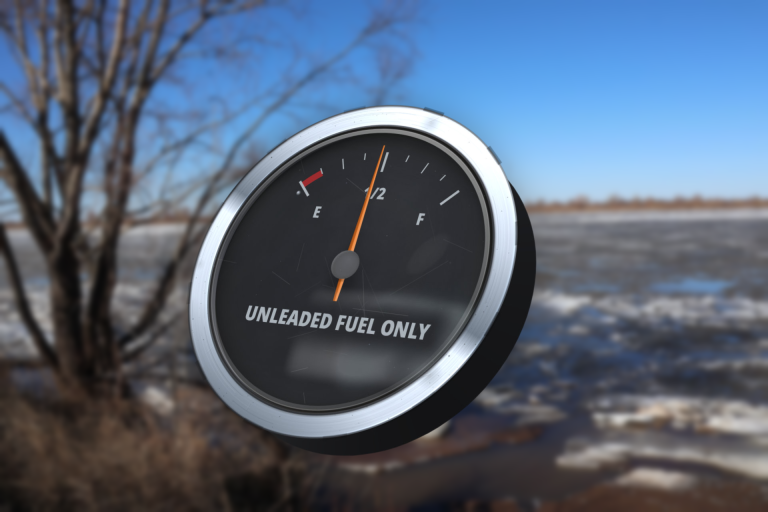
0.5
